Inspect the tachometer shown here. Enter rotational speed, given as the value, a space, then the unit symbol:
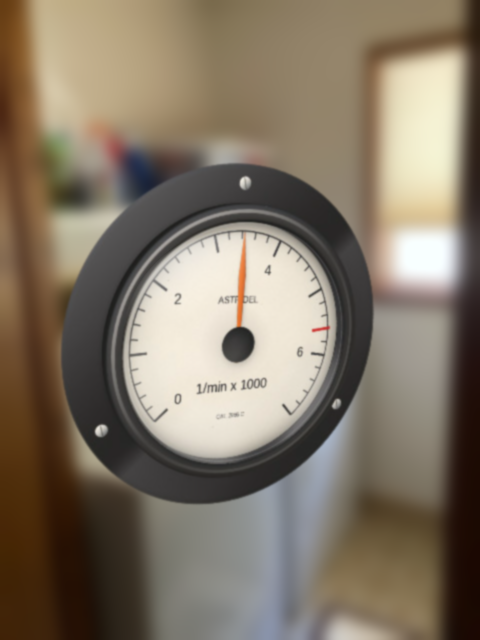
3400 rpm
